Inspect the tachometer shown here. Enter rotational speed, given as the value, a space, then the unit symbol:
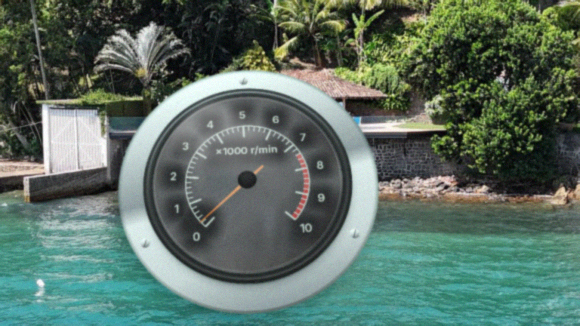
200 rpm
